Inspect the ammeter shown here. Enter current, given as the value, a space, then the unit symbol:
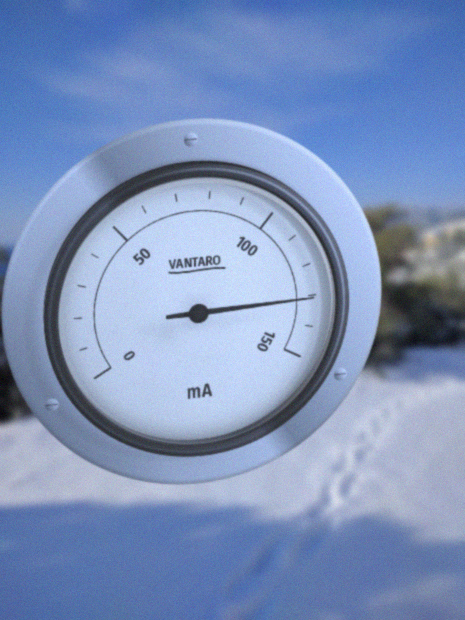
130 mA
